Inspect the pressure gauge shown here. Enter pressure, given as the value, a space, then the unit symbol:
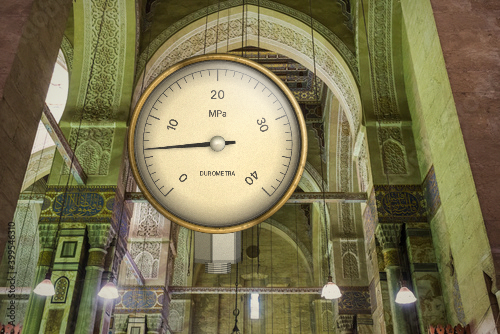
6 MPa
